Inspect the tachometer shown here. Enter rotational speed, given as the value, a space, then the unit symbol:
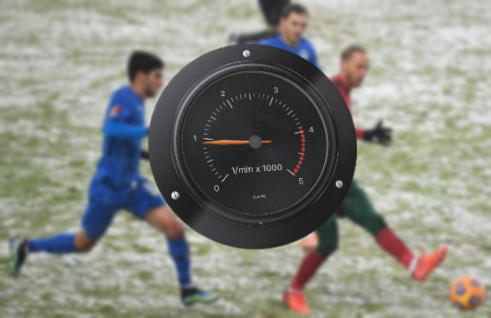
900 rpm
